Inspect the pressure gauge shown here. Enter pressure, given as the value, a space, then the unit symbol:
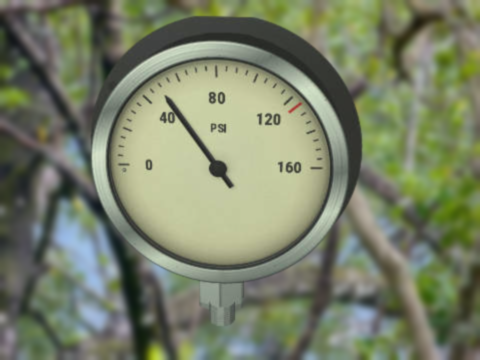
50 psi
